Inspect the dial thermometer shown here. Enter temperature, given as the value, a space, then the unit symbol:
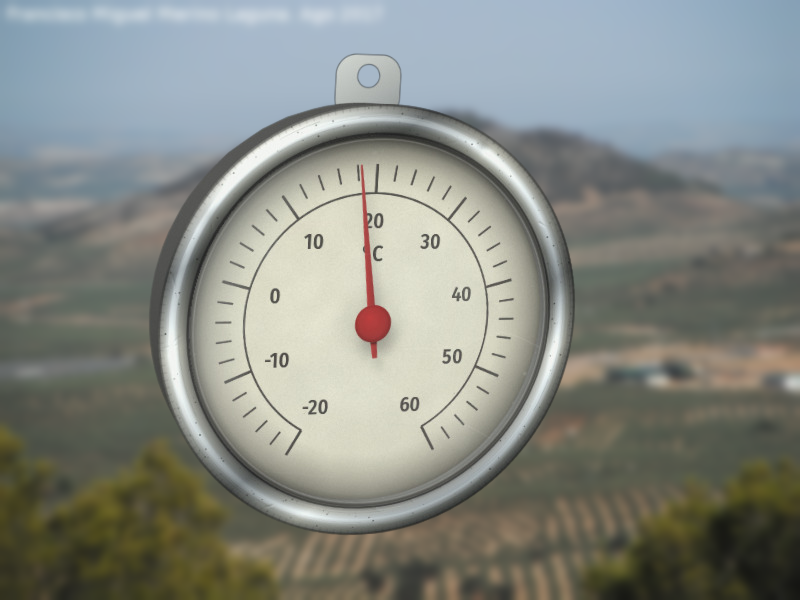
18 °C
